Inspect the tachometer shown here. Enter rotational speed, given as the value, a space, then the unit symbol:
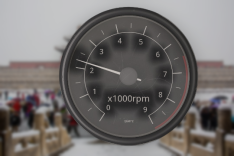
2250 rpm
